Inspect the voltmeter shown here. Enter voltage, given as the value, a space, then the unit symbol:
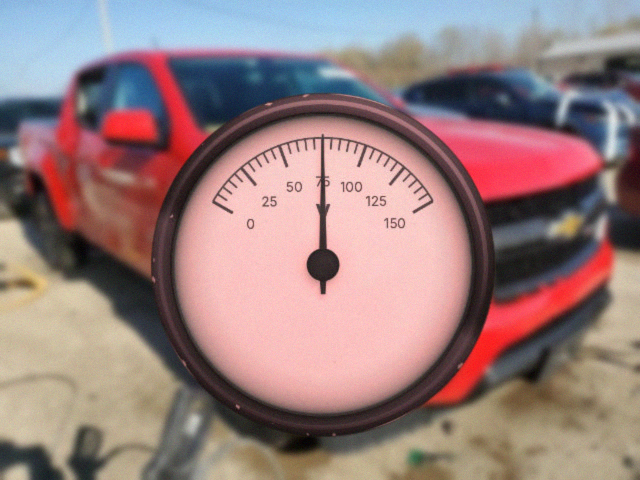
75 V
